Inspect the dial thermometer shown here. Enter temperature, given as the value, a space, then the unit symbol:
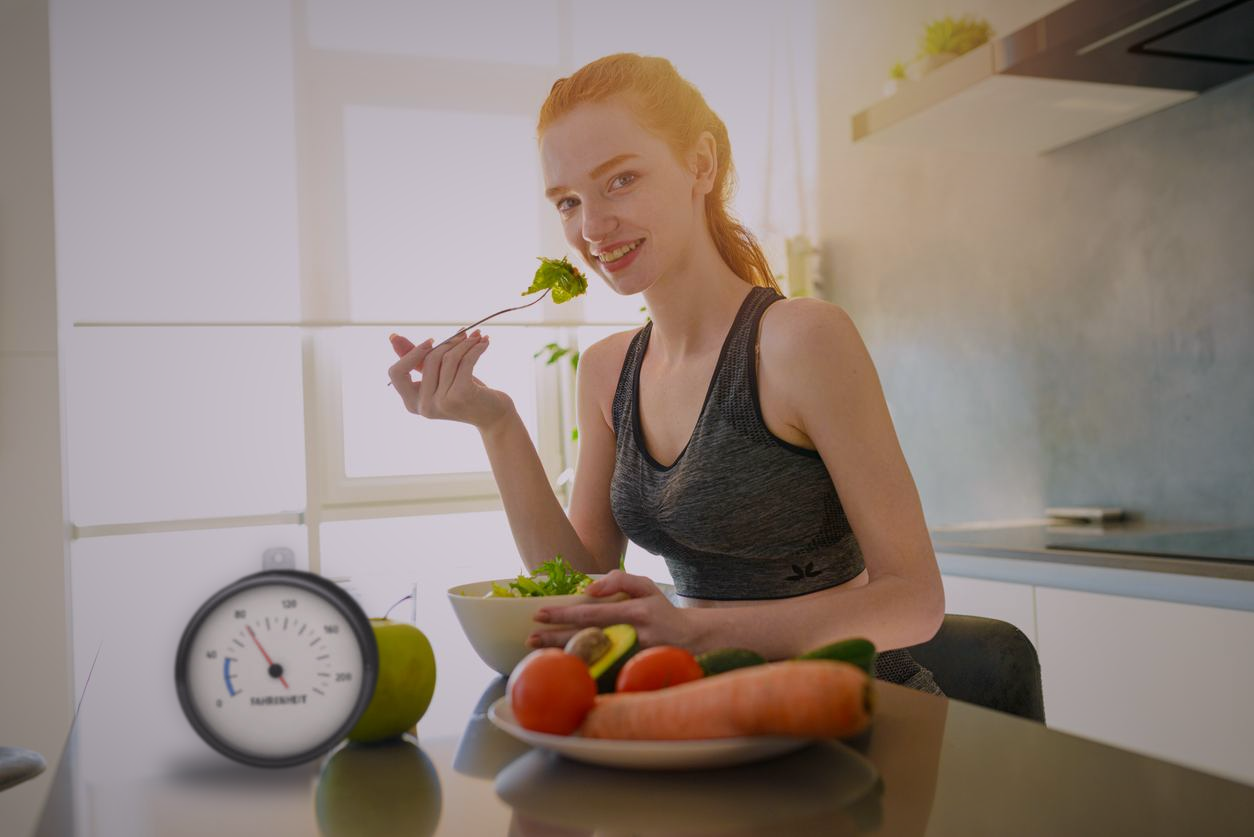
80 °F
